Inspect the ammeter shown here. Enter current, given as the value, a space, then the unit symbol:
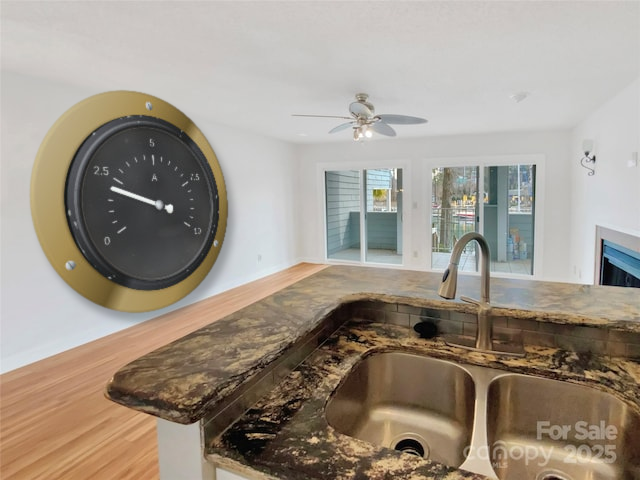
2 A
